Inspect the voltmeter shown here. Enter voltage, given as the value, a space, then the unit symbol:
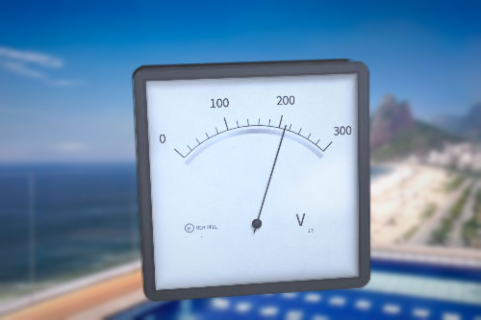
210 V
